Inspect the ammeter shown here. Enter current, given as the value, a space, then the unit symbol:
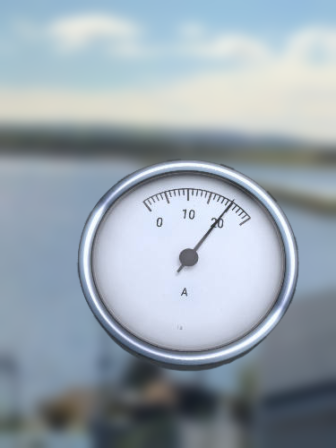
20 A
